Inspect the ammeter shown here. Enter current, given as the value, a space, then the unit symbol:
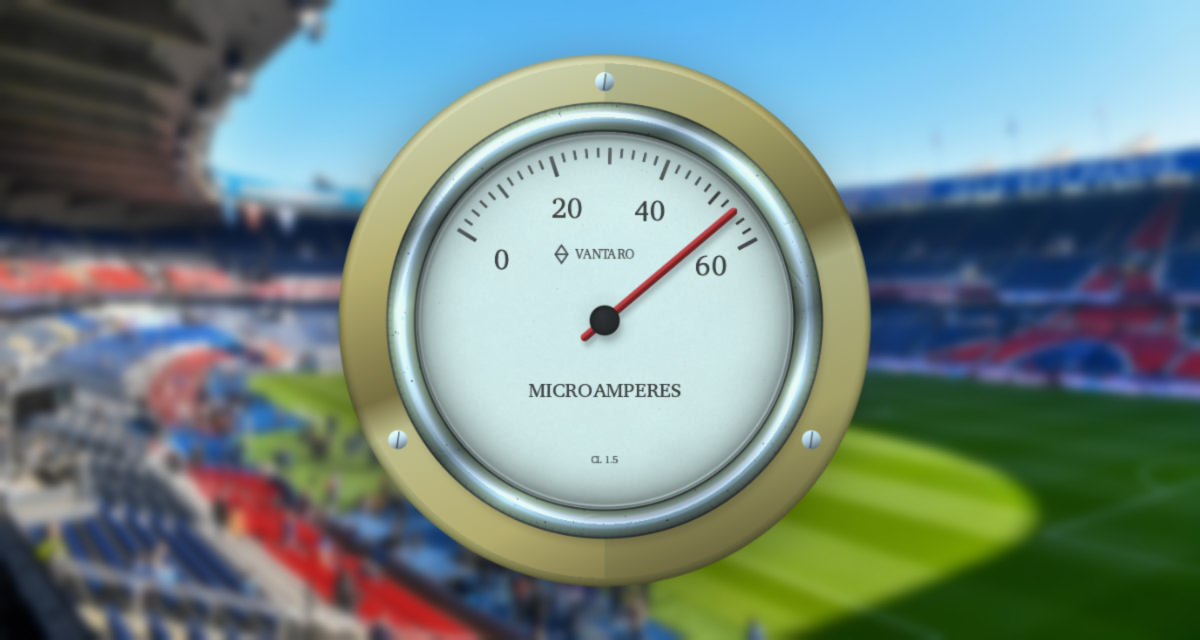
54 µA
